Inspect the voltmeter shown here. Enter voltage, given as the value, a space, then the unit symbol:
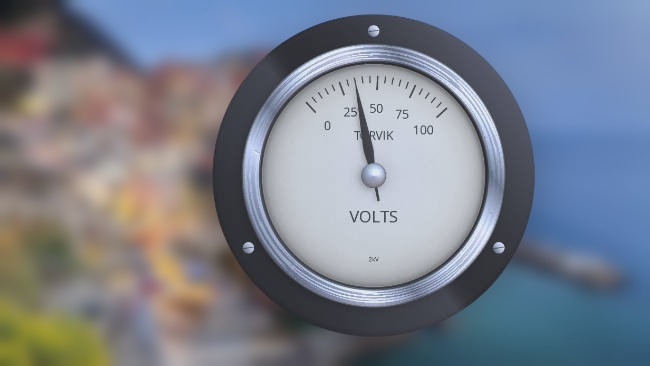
35 V
